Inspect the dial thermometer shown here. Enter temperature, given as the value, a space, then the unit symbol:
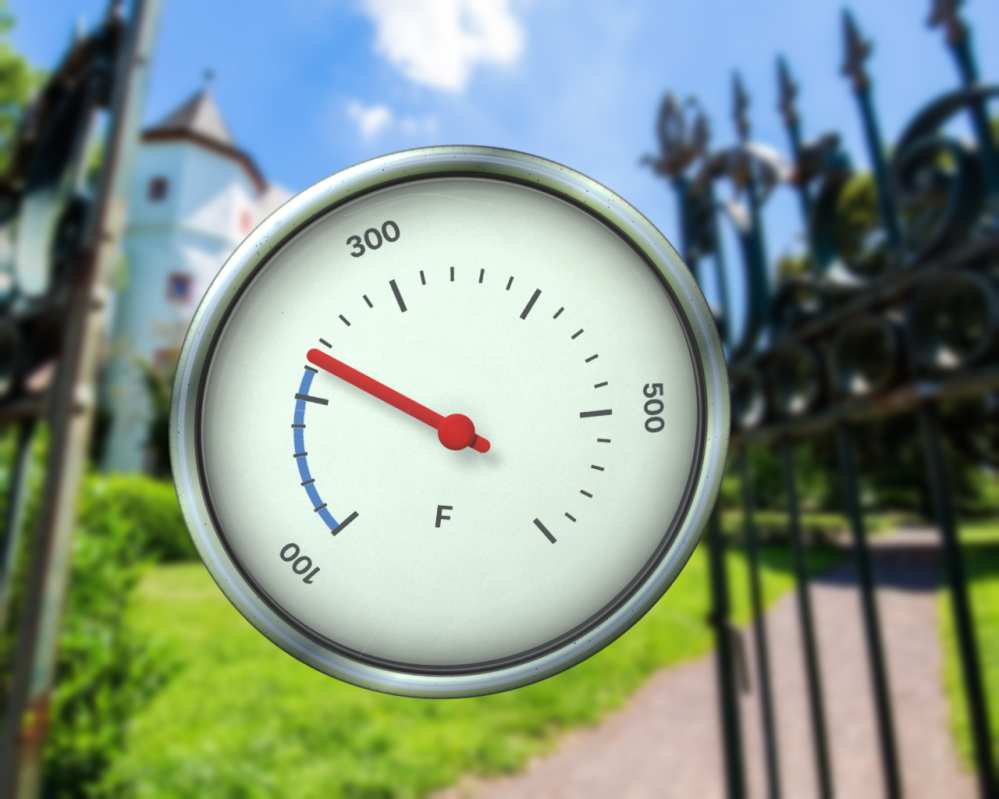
230 °F
